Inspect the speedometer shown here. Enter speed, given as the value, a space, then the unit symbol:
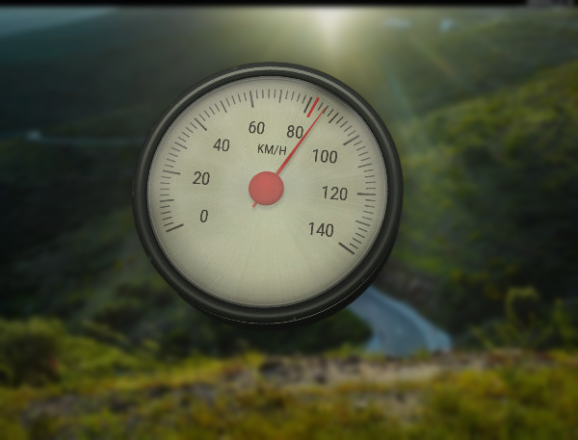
86 km/h
